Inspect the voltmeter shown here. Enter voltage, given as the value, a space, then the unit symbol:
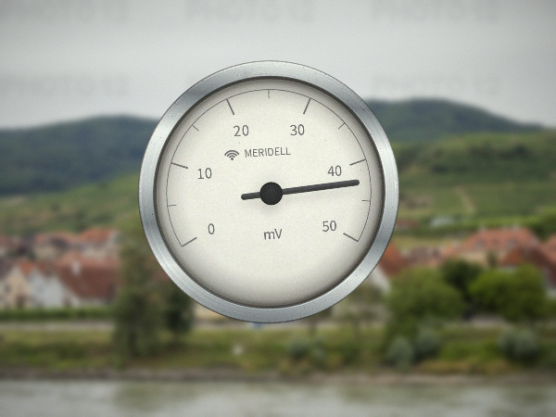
42.5 mV
